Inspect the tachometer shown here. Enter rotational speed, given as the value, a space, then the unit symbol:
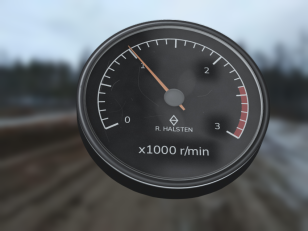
1000 rpm
